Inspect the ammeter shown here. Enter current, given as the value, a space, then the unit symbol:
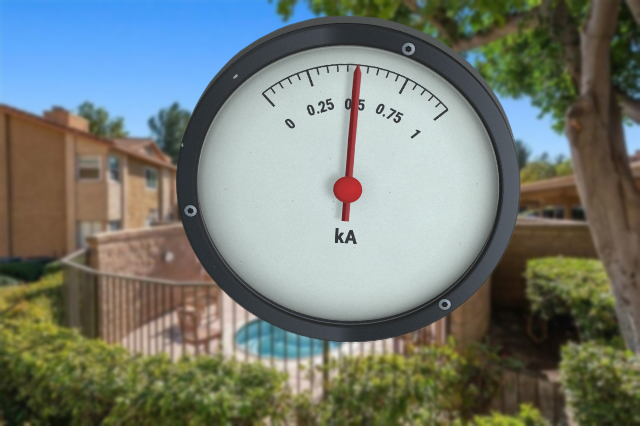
0.5 kA
